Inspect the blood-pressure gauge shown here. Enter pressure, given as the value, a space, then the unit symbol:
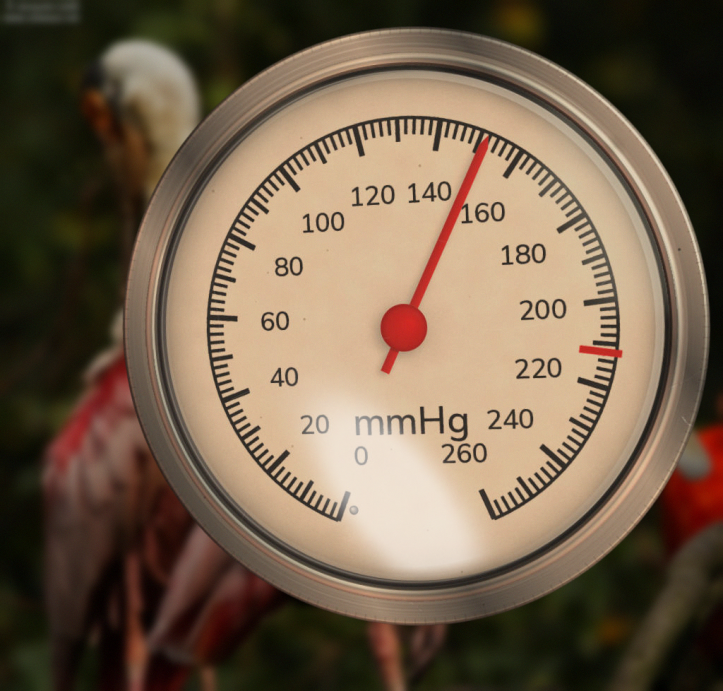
152 mmHg
